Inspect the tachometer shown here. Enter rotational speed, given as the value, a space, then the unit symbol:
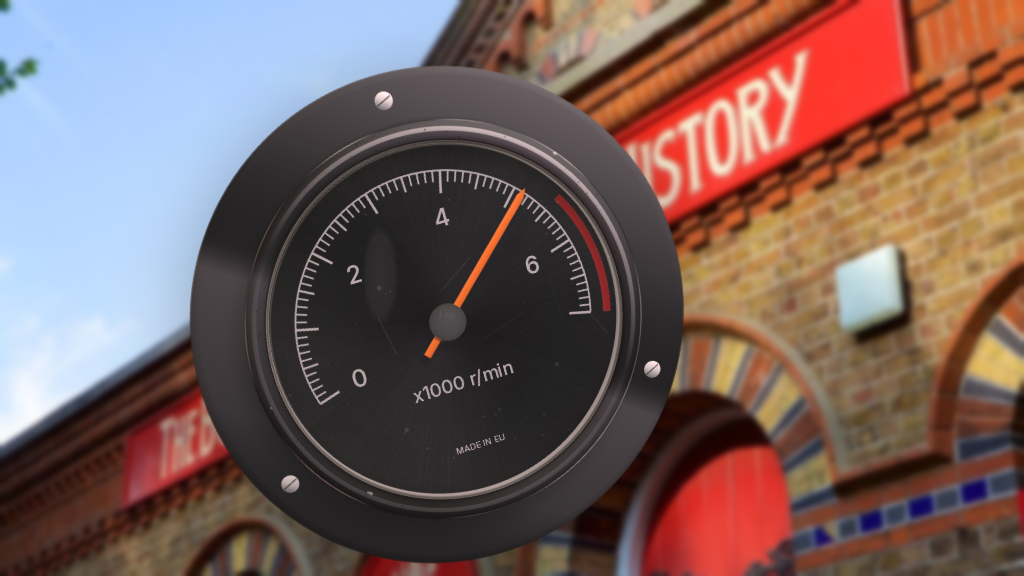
5100 rpm
